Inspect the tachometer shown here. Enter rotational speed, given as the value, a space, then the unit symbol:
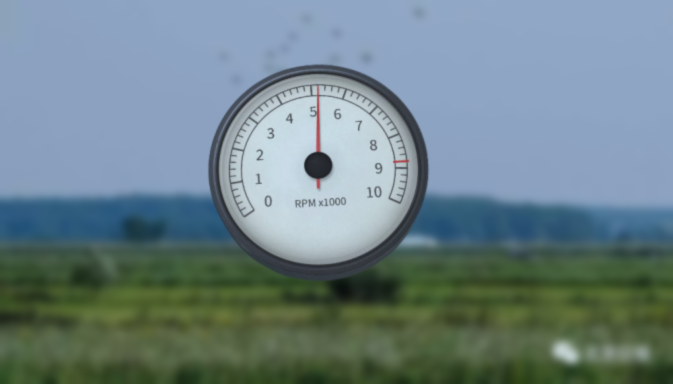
5200 rpm
